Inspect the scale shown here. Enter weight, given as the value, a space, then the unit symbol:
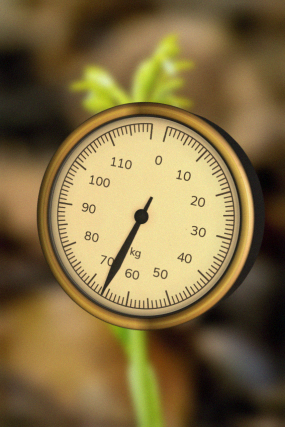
66 kg
